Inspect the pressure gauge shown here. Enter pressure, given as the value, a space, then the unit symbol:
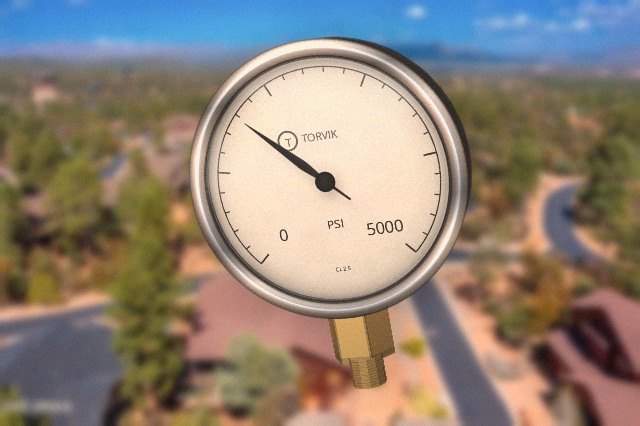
1600 psi
